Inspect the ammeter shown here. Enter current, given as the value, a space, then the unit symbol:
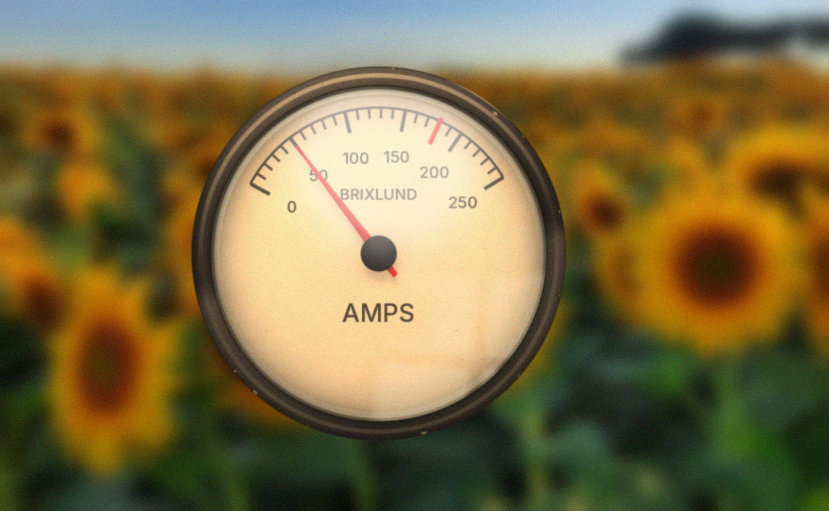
50 A
